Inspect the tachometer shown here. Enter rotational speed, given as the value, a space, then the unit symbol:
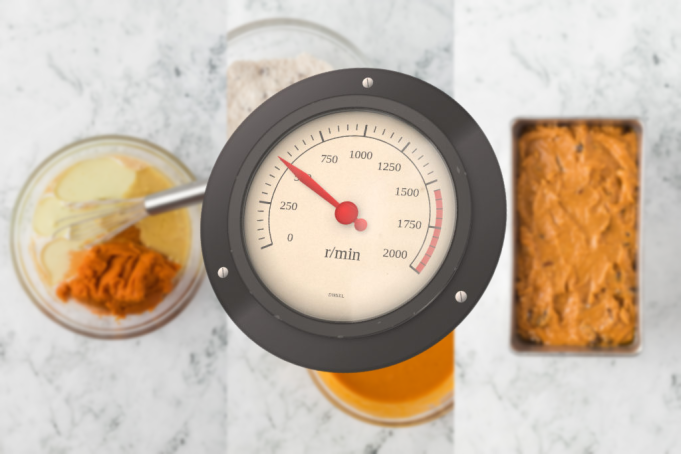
500 rpm
